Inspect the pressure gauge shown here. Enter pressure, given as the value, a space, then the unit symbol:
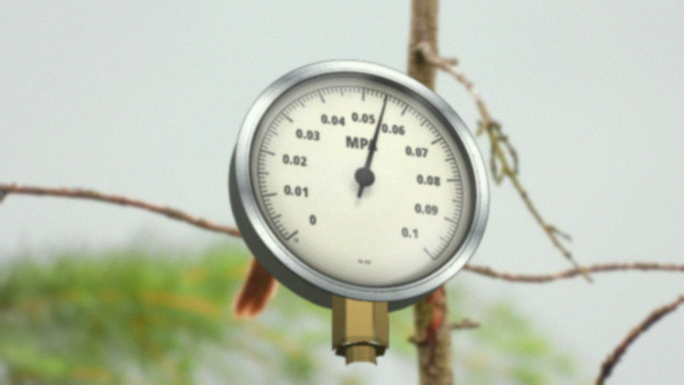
0.055 MPa
